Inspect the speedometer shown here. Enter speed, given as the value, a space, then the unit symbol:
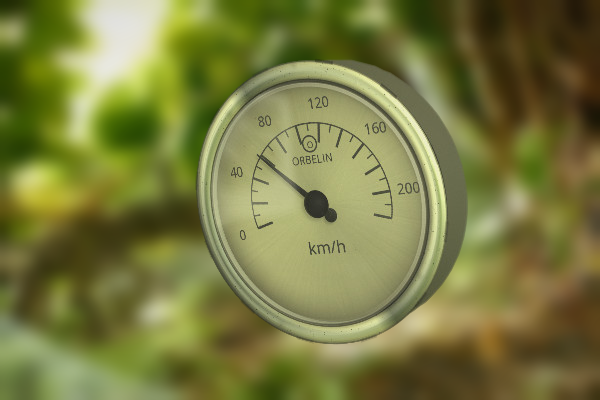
60 km/h
